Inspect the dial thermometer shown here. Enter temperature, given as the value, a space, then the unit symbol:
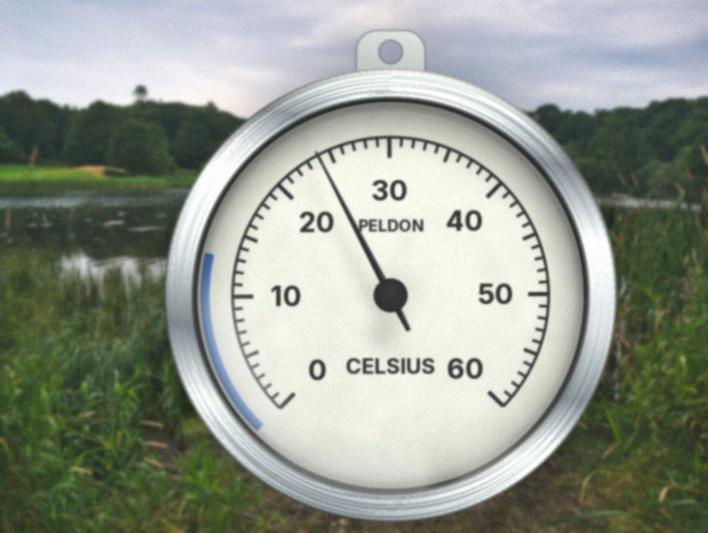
24 °C
